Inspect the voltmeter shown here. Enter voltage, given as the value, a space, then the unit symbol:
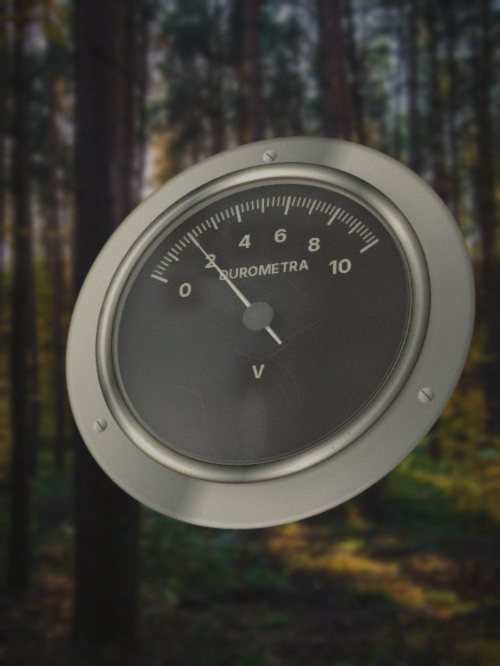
2 V
